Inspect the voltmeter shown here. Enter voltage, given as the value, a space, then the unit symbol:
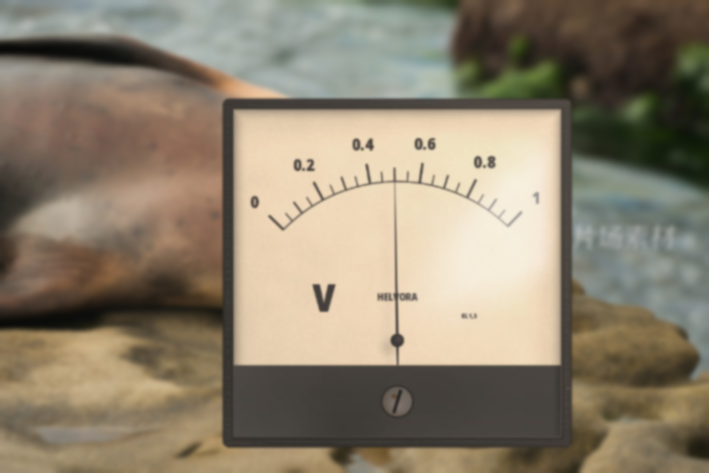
0.5 V
